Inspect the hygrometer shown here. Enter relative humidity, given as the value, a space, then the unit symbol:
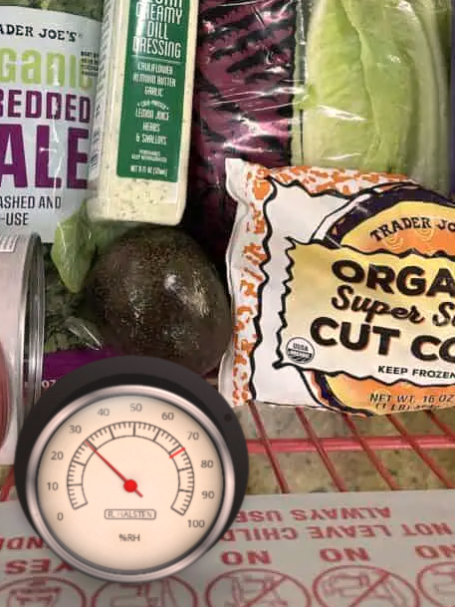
30 %
